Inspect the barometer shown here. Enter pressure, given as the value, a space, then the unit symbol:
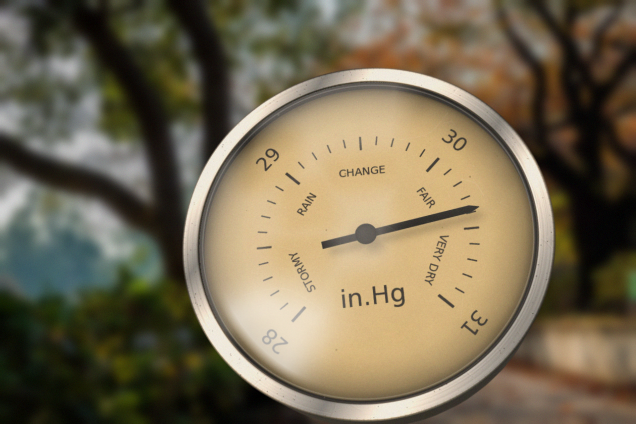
30.4 inHg
